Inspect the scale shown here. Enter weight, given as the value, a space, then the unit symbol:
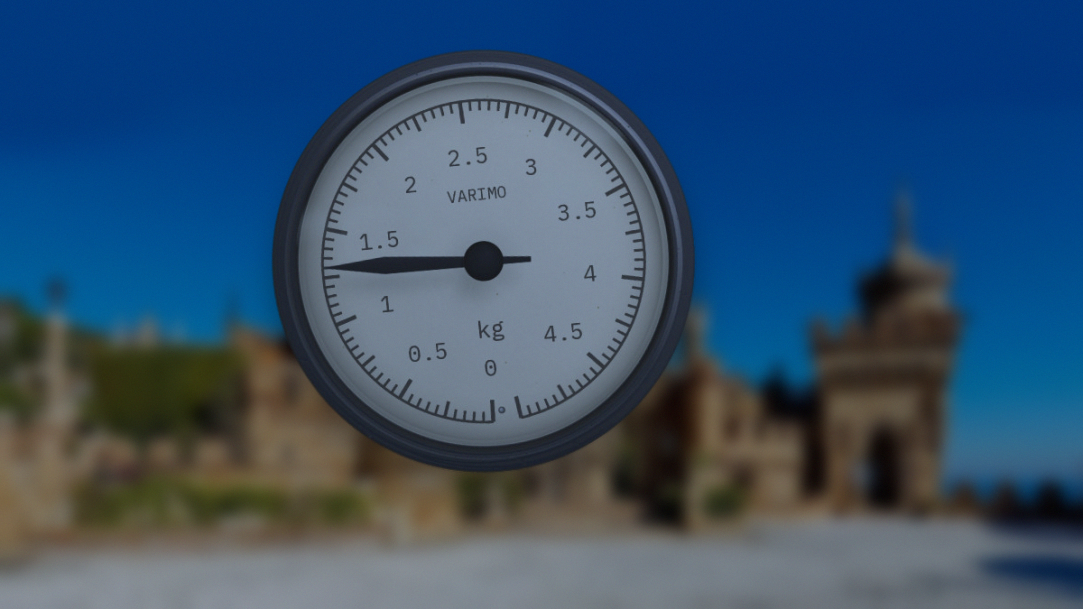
1.3 kg
